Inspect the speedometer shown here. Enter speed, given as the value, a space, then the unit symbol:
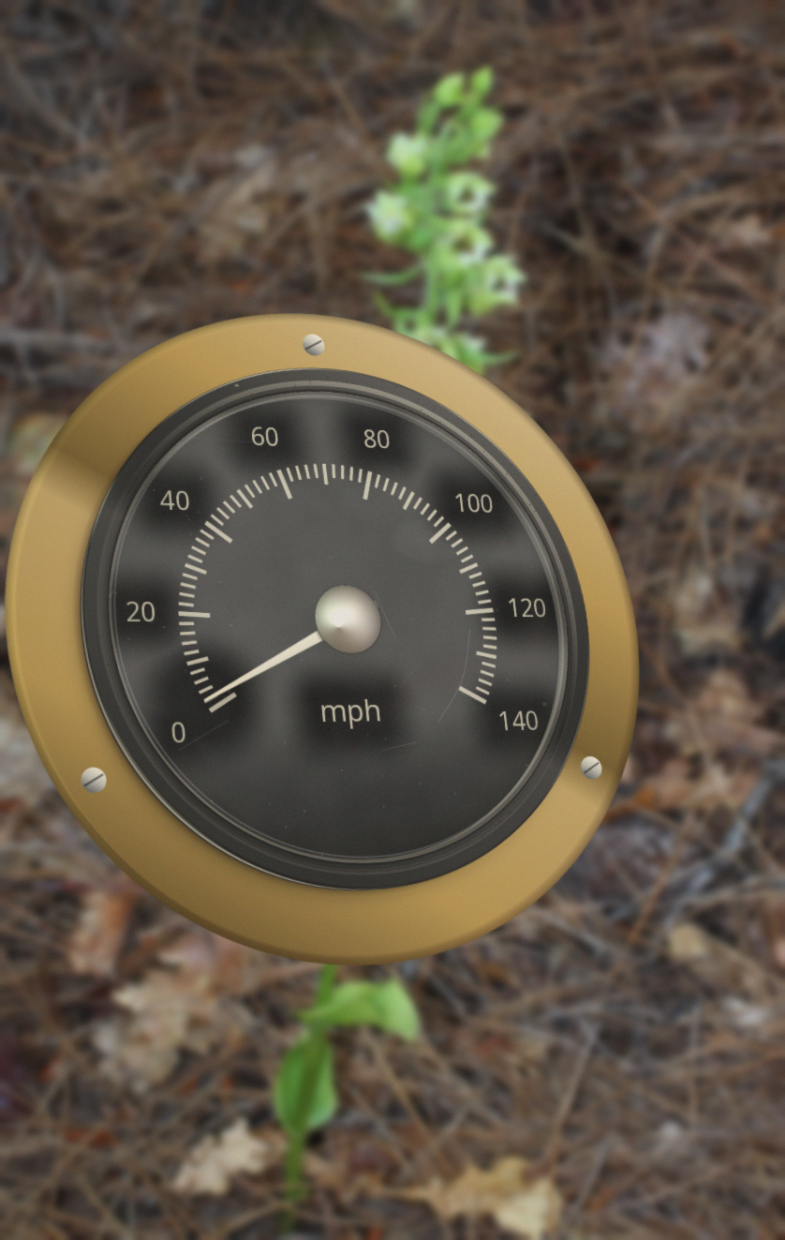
2 mph
